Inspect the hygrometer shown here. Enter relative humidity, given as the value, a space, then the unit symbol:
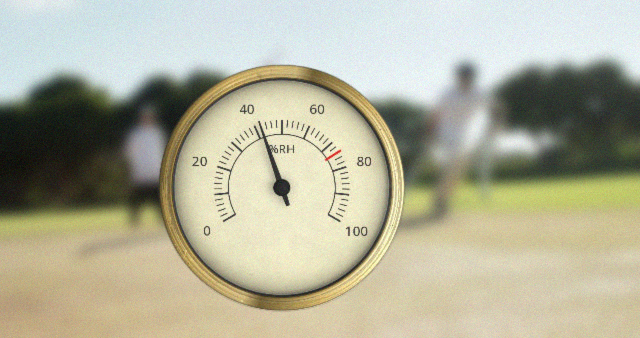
42 %
